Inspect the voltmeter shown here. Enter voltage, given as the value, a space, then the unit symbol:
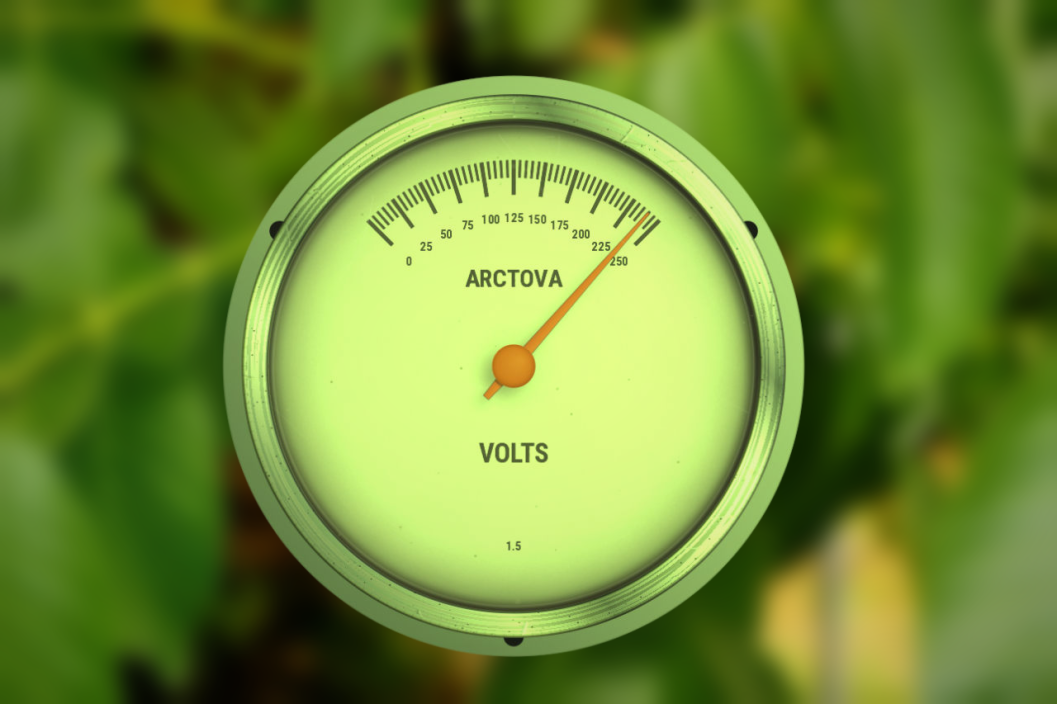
240 V
